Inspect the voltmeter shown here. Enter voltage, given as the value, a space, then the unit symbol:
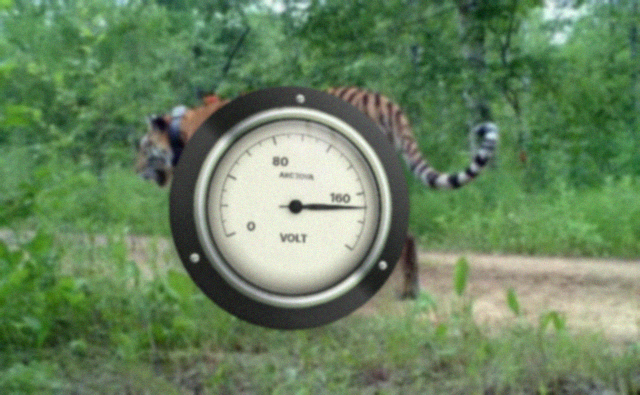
170 V
